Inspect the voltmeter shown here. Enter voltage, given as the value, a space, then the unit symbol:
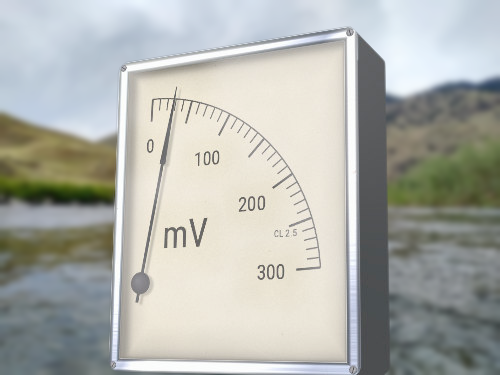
30 mV
